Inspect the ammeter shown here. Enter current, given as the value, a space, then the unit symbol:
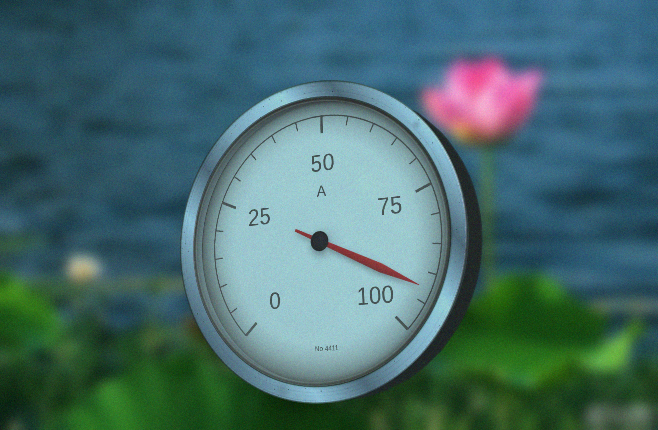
92.5 A
